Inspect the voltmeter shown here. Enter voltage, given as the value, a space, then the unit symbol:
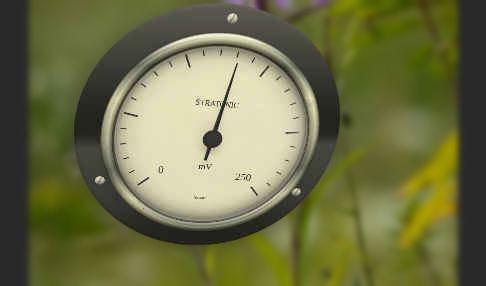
130 mV
